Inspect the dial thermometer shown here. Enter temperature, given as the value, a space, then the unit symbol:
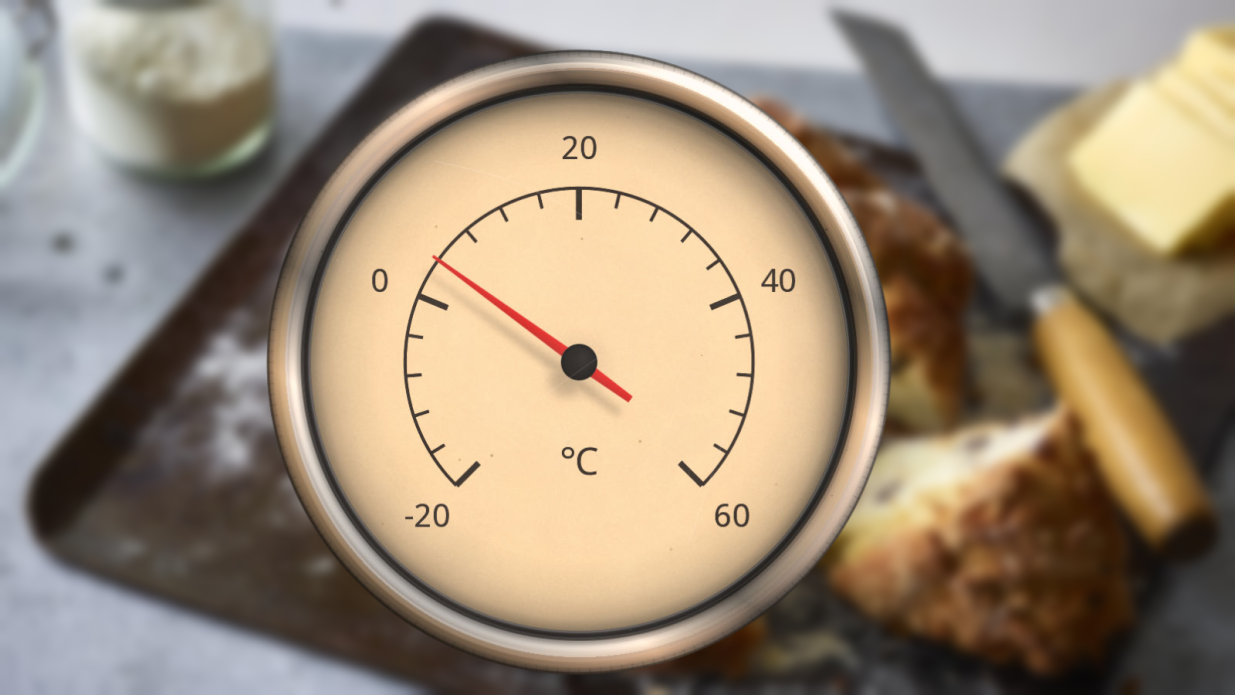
4 °C
